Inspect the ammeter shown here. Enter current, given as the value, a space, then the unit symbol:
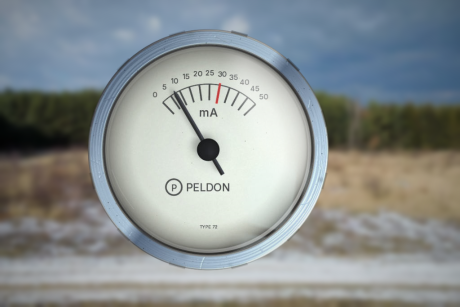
7.5 mA
